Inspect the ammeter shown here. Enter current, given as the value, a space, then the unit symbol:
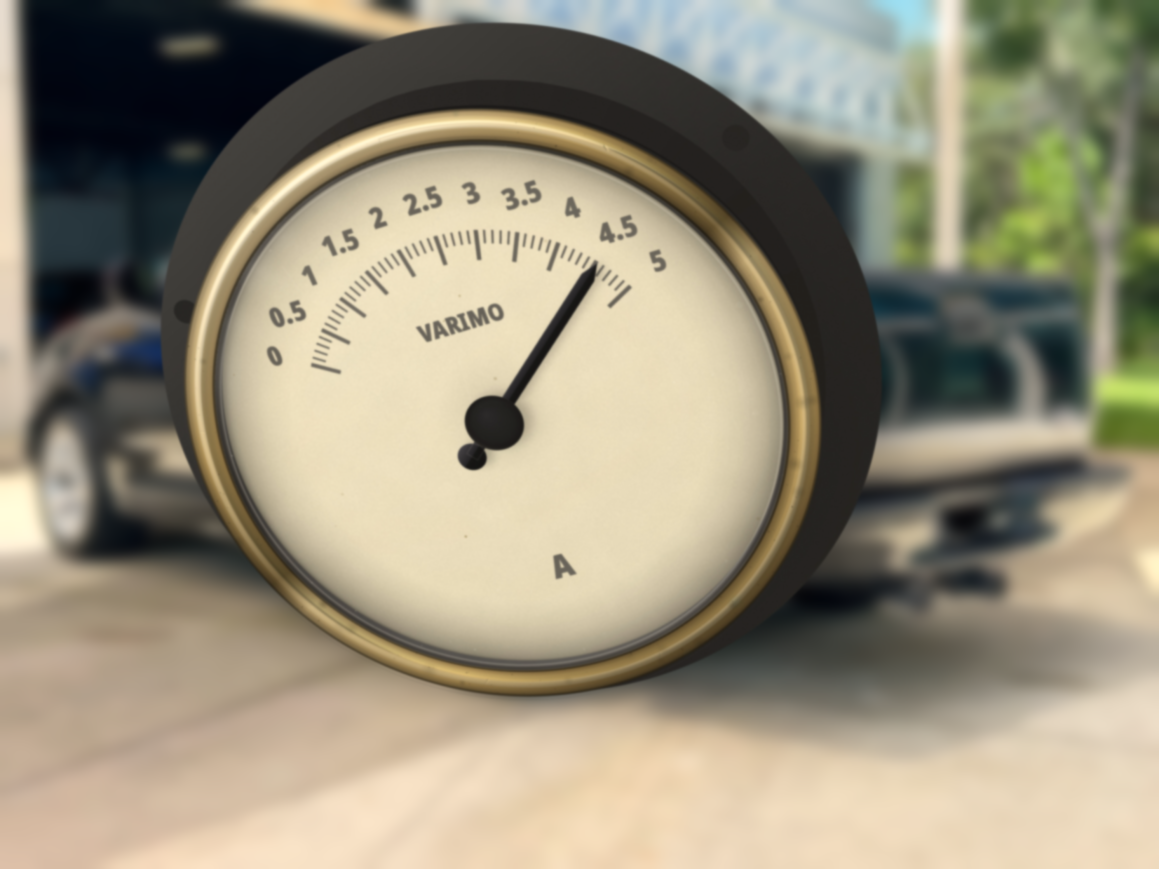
4.5 A
